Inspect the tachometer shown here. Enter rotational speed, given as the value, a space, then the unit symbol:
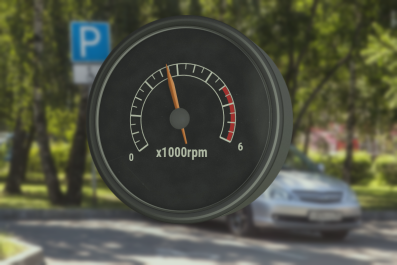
2750 rpm
